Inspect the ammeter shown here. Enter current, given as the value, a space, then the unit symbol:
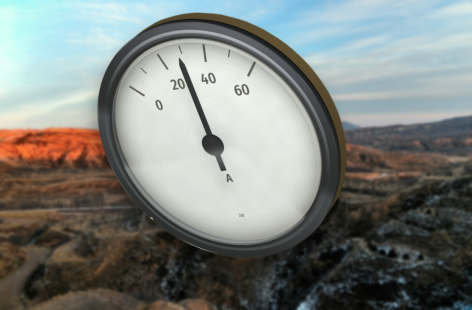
30 A
